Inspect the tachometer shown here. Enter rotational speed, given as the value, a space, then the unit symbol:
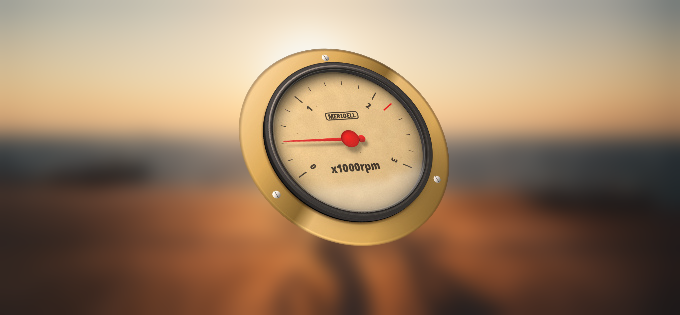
400 rpm
